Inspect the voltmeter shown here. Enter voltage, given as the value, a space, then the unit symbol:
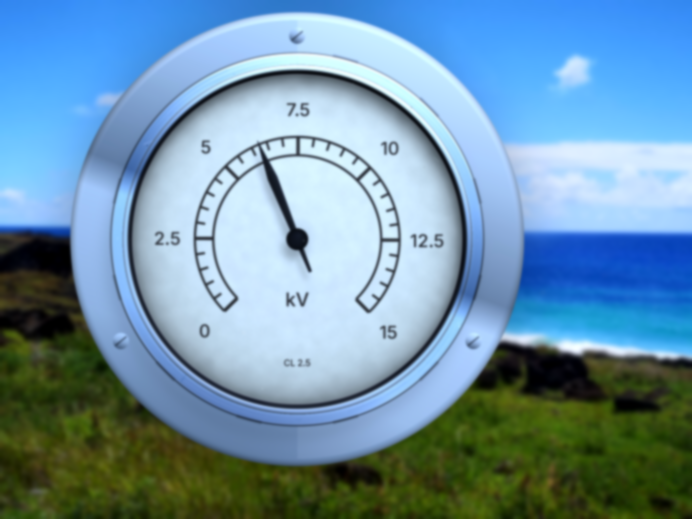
6.25 kV
